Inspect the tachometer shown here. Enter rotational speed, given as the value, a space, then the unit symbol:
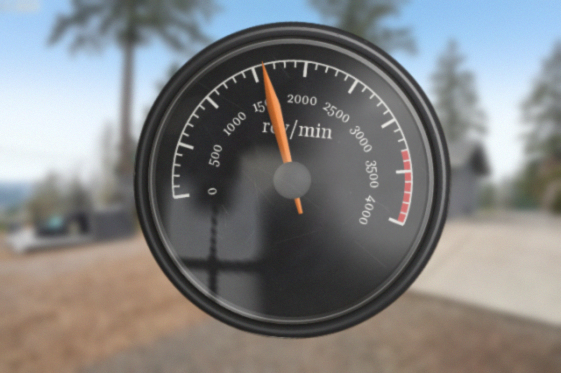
1600 rpm
